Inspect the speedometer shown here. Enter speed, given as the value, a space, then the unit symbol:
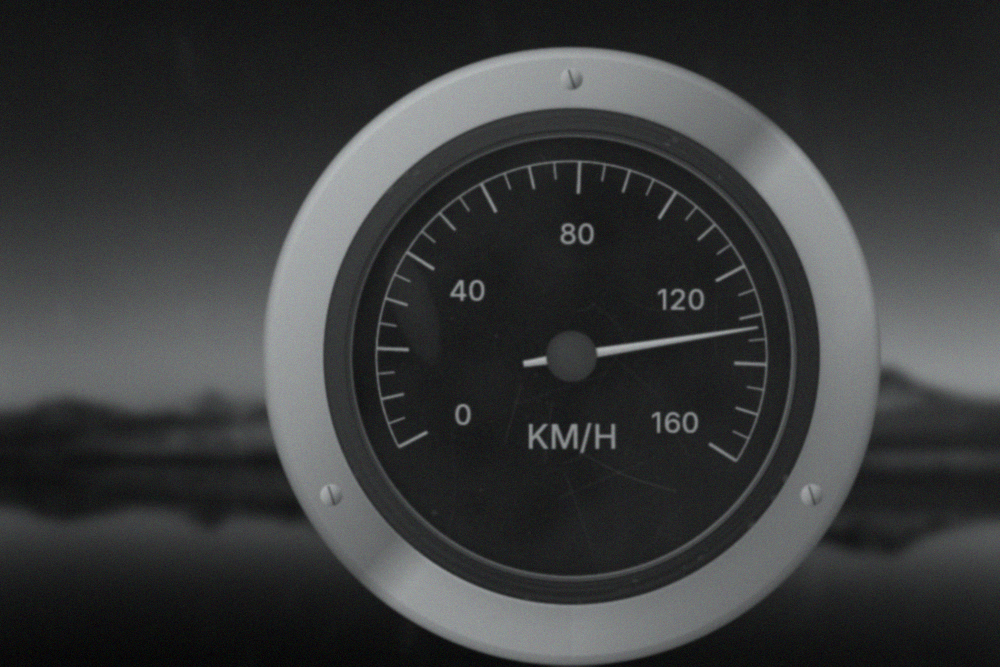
132.5 km/h
